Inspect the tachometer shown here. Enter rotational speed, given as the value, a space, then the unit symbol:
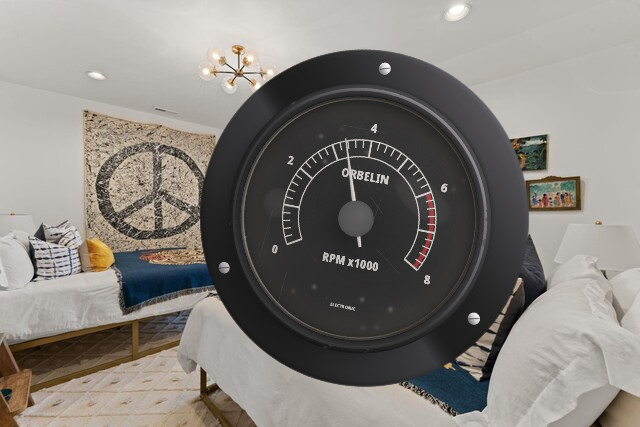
3400 rpm
